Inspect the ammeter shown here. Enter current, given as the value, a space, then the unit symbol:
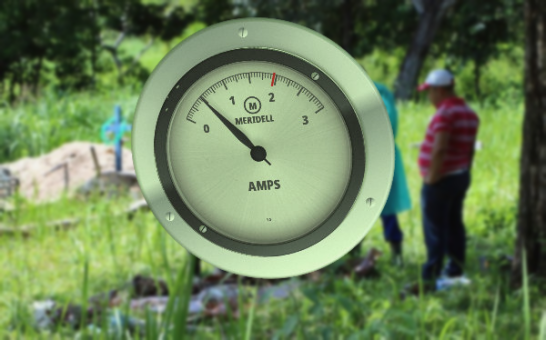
0.5 A
